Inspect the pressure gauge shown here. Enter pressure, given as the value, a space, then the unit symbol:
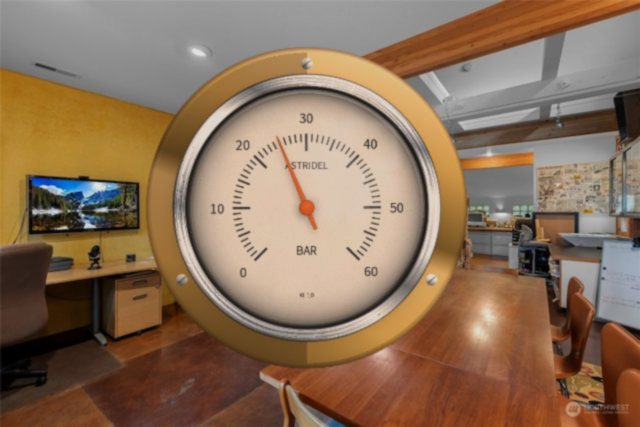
25 bar
